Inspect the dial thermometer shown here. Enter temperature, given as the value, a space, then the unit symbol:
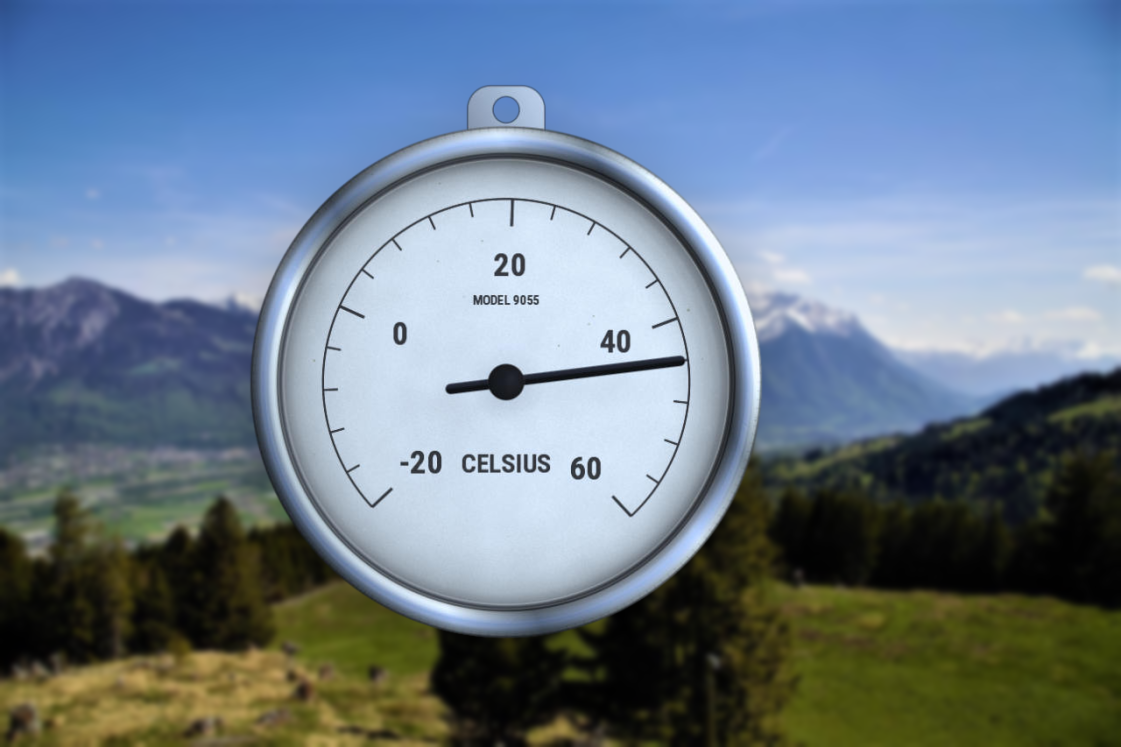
44 °C
